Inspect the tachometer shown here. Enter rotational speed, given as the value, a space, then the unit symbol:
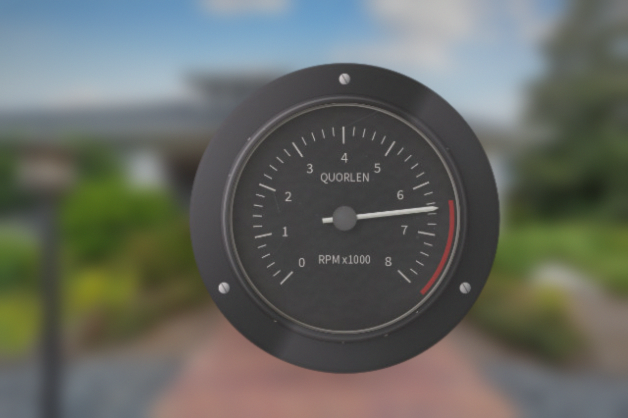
6500 rpm
